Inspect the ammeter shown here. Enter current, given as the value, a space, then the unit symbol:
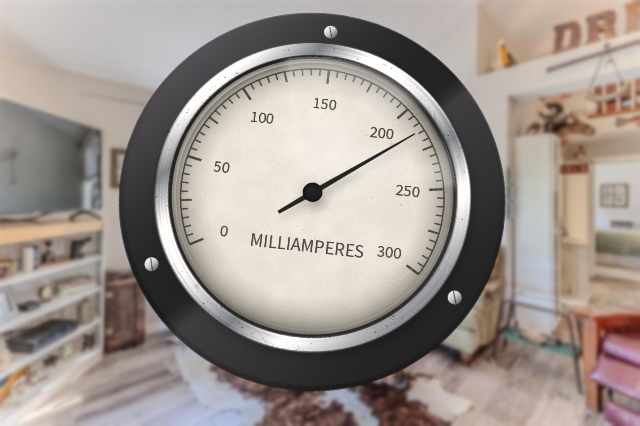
215 mA
